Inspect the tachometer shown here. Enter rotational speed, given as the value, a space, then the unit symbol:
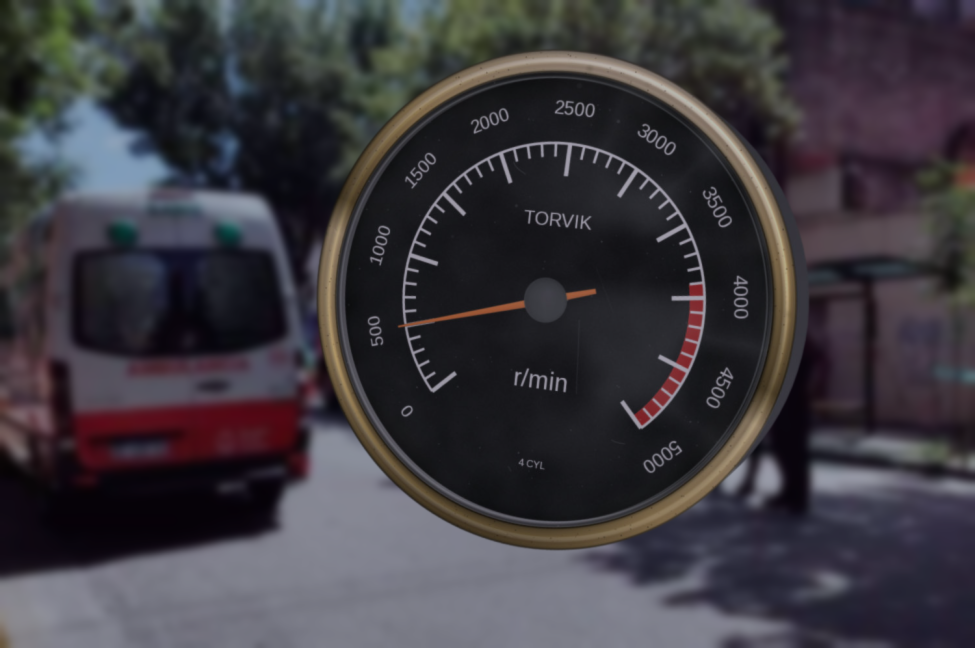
500 rpm
